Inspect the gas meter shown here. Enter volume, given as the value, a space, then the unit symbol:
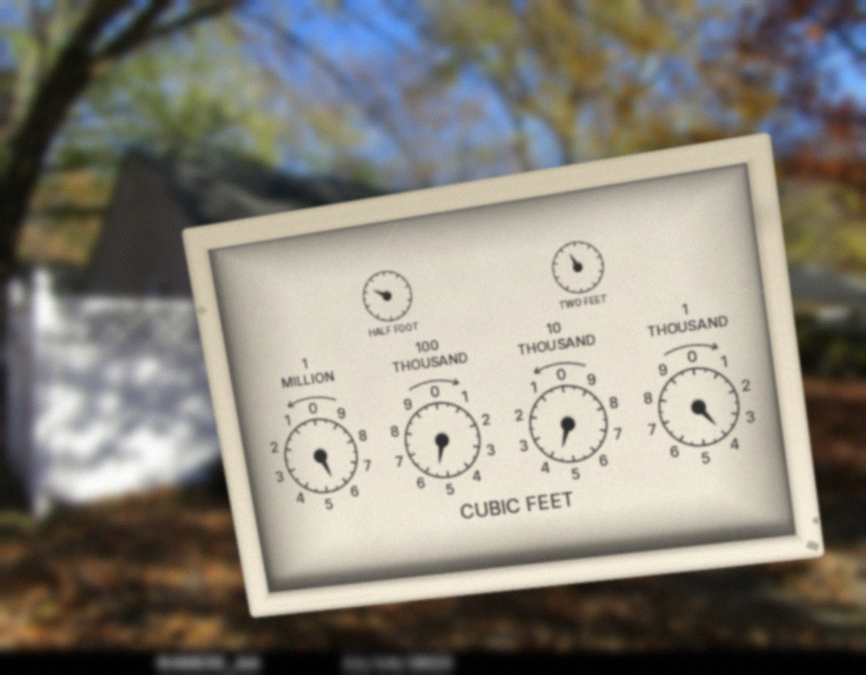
554400 ft³
